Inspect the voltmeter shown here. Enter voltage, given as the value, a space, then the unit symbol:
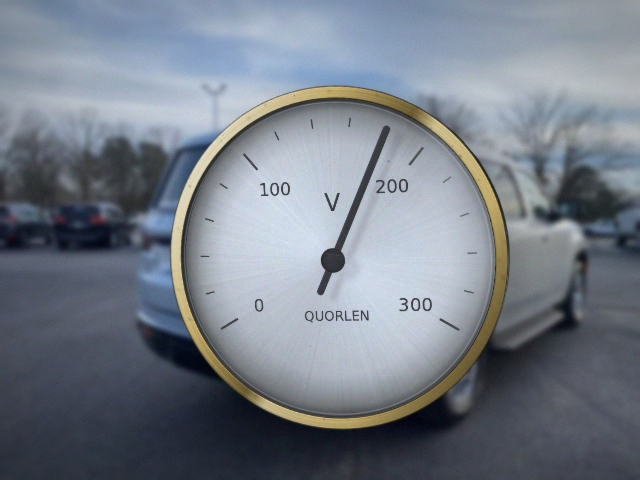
180 V
